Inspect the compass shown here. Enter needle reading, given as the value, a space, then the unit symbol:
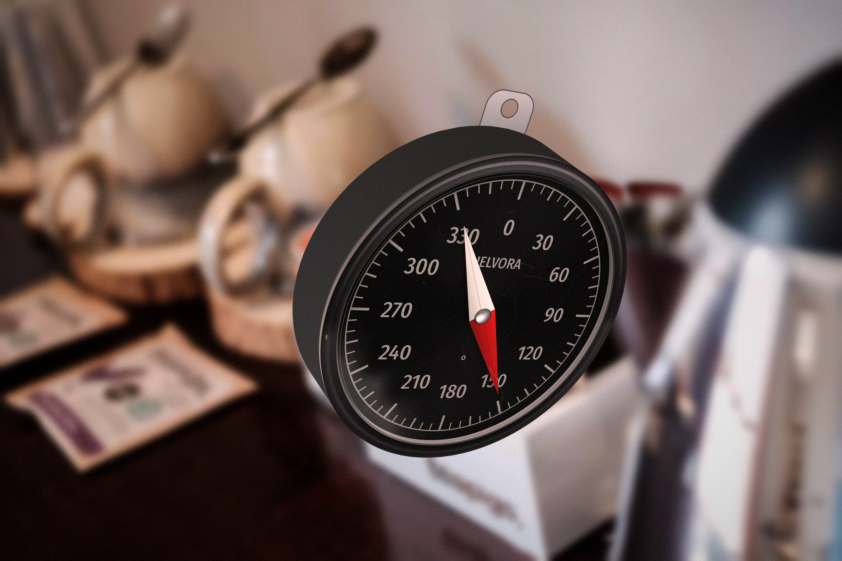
150 °
